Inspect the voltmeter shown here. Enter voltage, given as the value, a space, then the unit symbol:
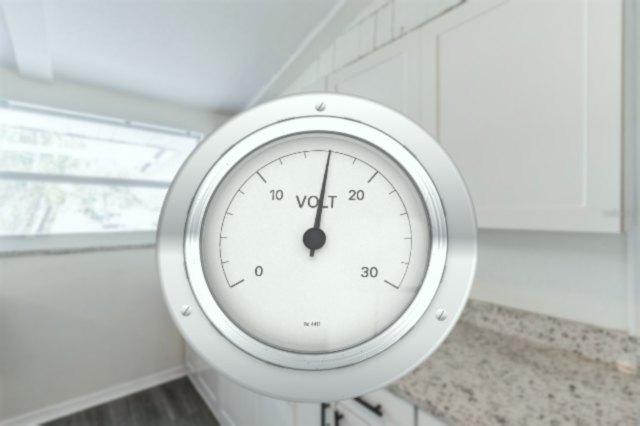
16 V
